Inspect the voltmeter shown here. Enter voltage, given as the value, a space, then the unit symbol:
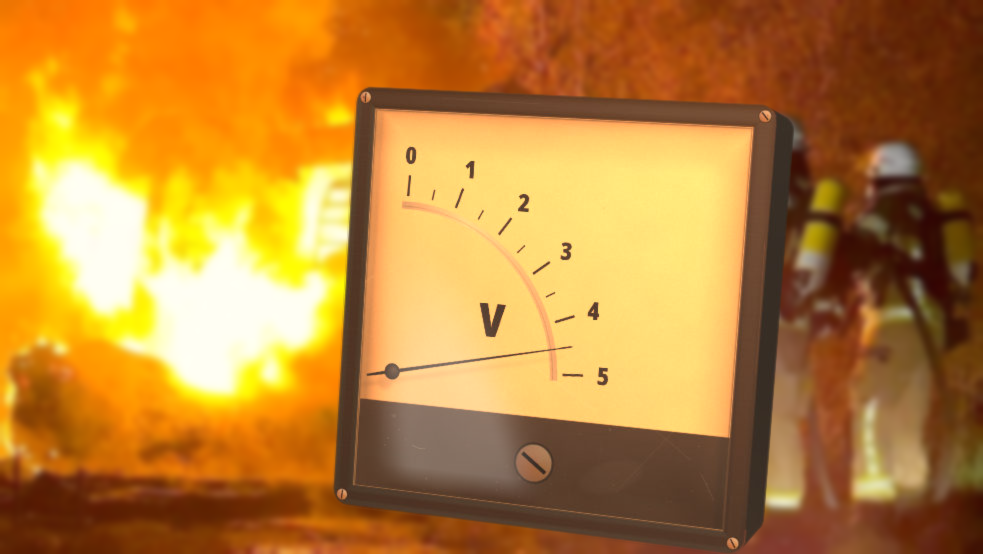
4.5 V
